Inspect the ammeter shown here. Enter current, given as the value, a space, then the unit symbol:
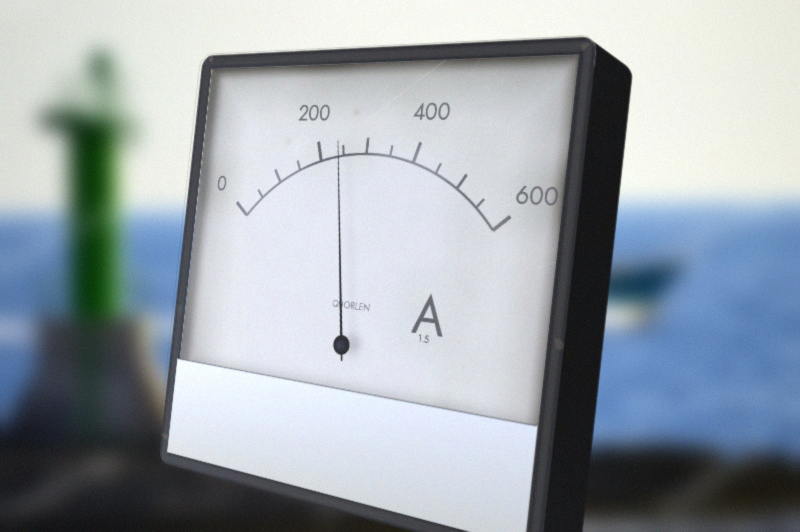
250 A
